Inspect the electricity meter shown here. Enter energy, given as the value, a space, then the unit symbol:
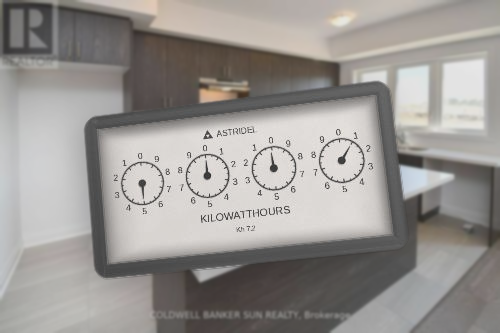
5001 kWh
